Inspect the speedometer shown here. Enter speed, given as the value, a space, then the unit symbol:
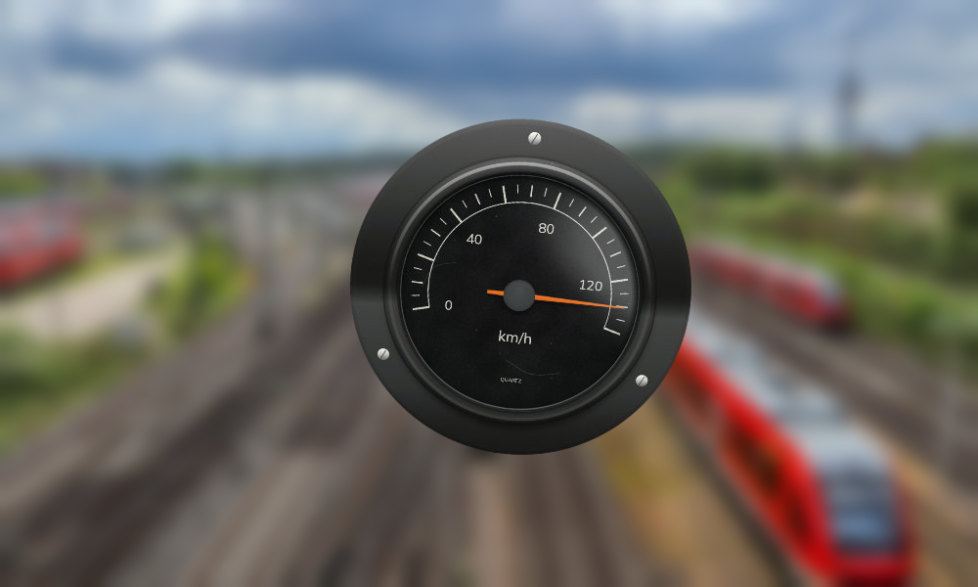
130 km/h
